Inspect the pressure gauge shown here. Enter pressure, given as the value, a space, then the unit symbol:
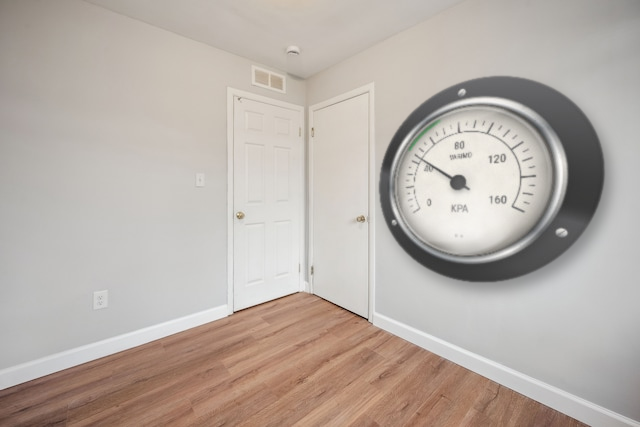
45 kPa
